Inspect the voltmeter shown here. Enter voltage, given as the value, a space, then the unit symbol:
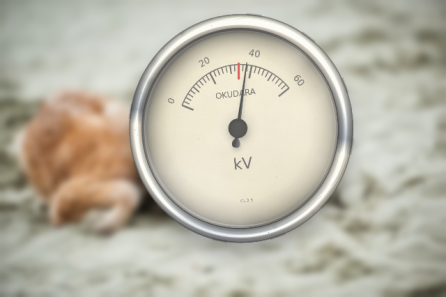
38 kV
